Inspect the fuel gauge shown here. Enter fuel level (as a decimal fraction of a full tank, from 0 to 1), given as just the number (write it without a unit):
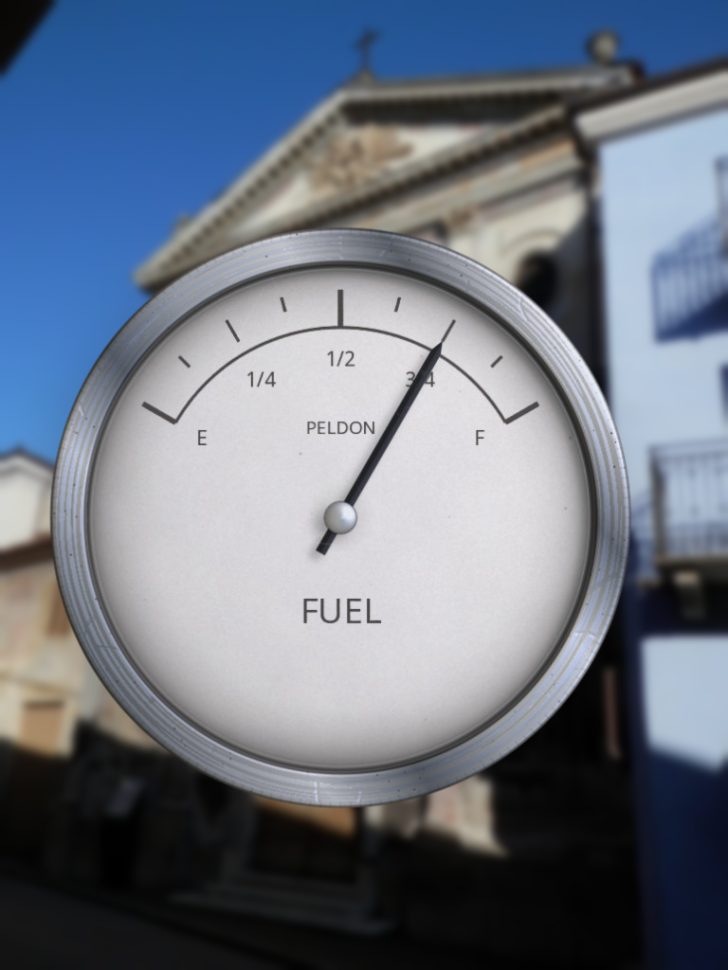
0.75
